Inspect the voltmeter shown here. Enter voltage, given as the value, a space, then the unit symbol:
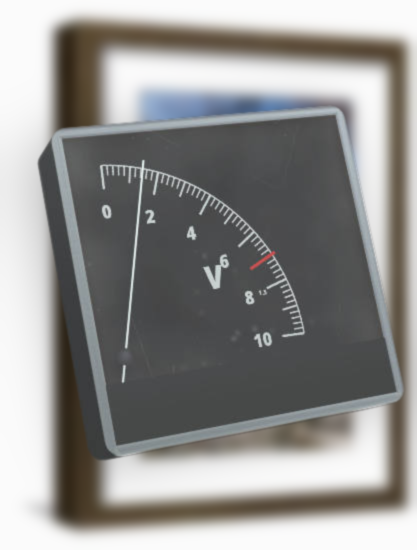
1.4 V
